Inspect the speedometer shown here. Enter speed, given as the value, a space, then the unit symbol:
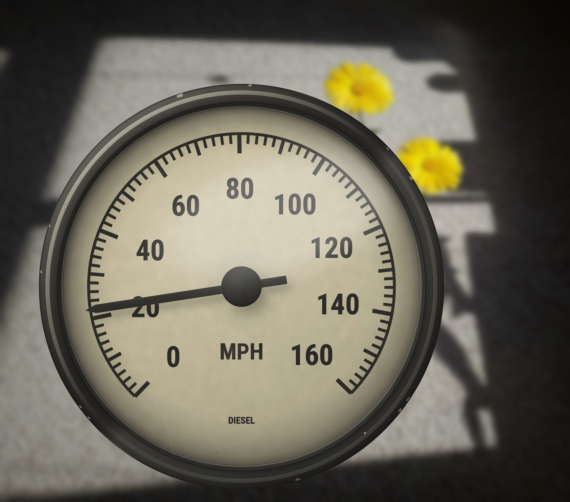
22 mph
